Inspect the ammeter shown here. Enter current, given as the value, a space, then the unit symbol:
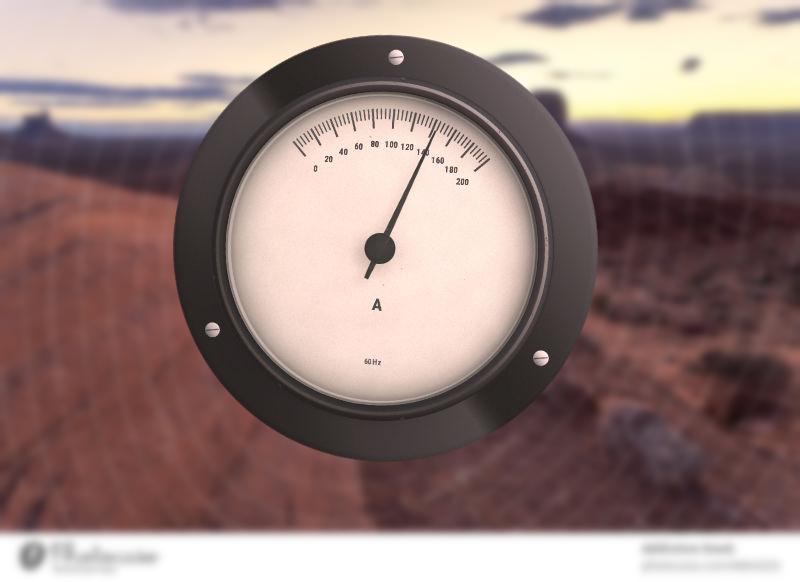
144 A
